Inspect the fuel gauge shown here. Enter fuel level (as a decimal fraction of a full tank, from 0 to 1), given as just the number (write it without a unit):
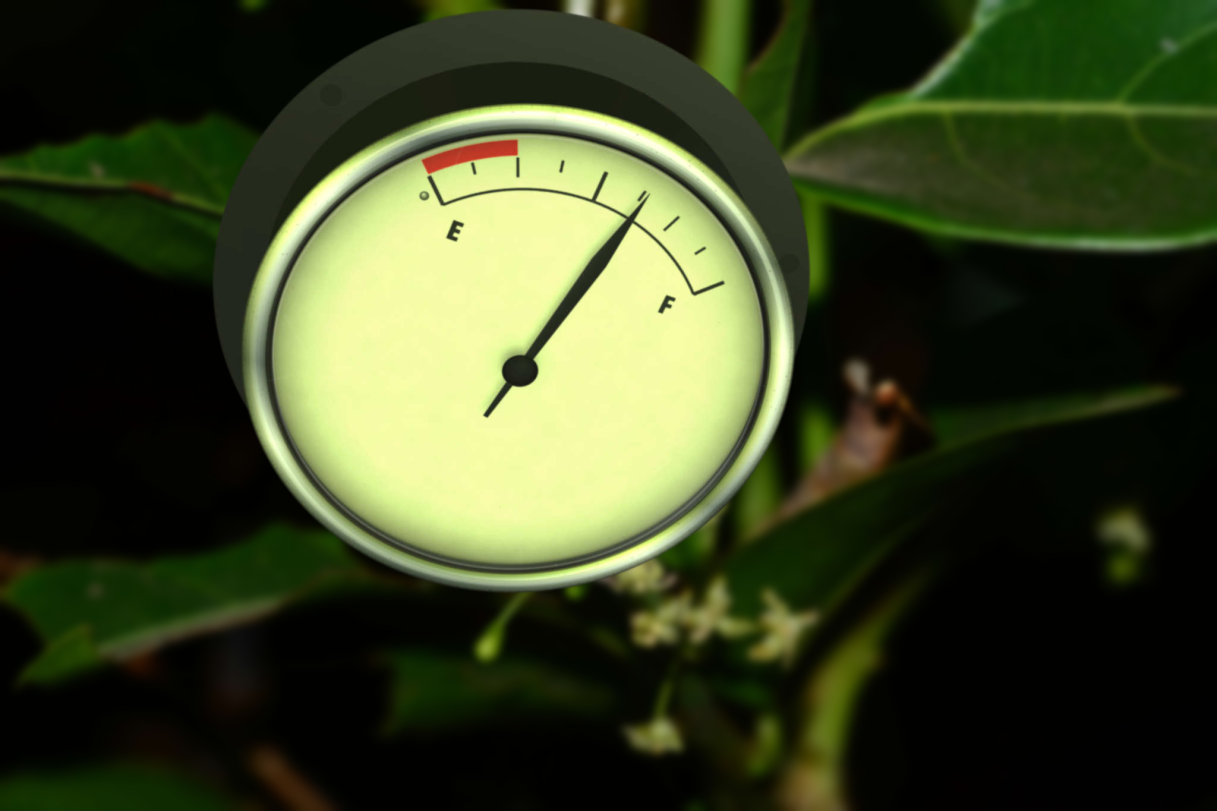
0.625
